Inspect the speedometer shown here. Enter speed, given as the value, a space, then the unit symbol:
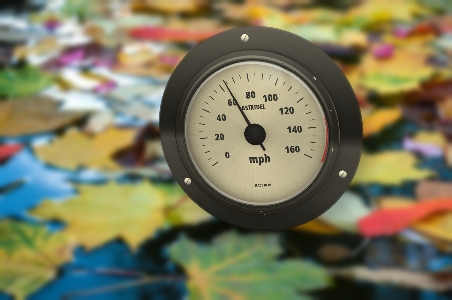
65 mph
